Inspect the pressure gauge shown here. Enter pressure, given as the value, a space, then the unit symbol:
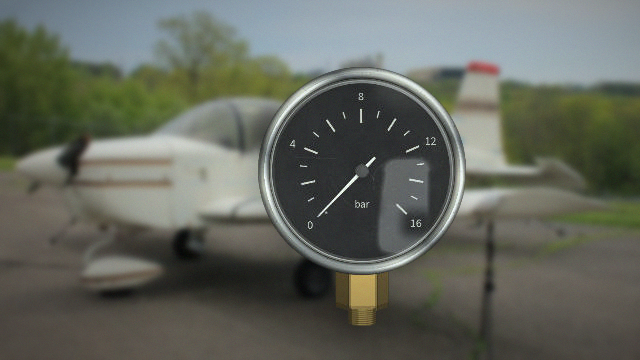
0 bar
